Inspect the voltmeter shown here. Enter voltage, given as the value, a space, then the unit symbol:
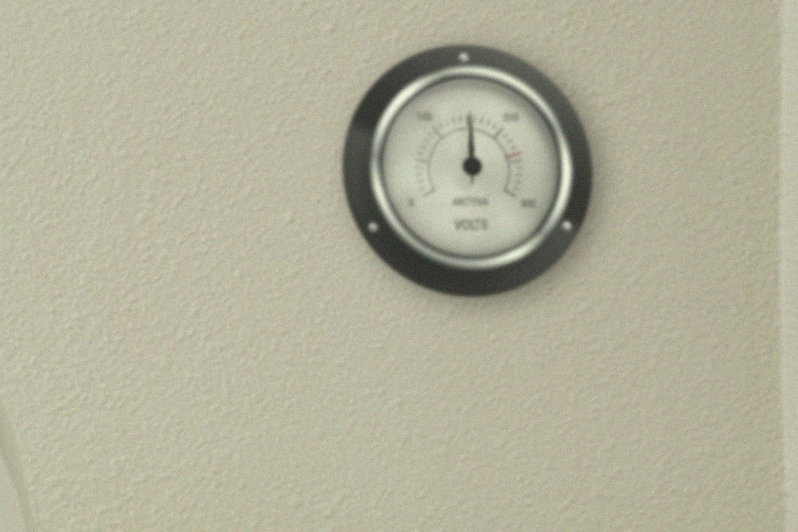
150 V
